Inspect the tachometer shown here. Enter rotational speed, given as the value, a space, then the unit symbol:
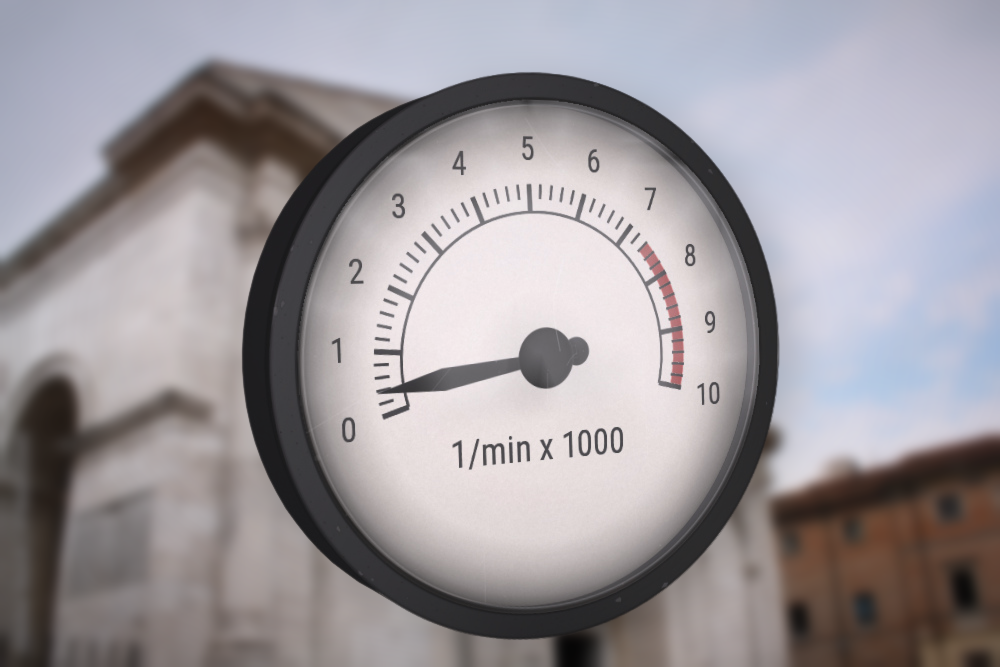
400 rpm
